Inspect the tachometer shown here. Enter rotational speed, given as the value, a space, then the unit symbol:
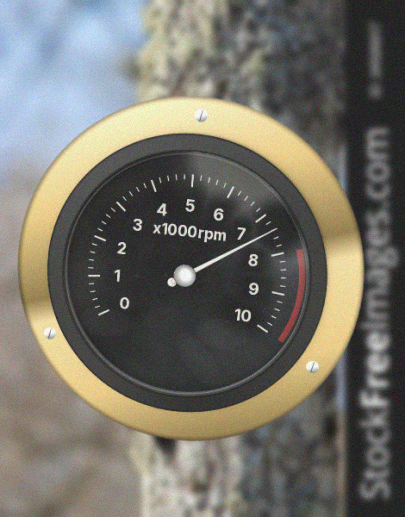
7400 rpm
